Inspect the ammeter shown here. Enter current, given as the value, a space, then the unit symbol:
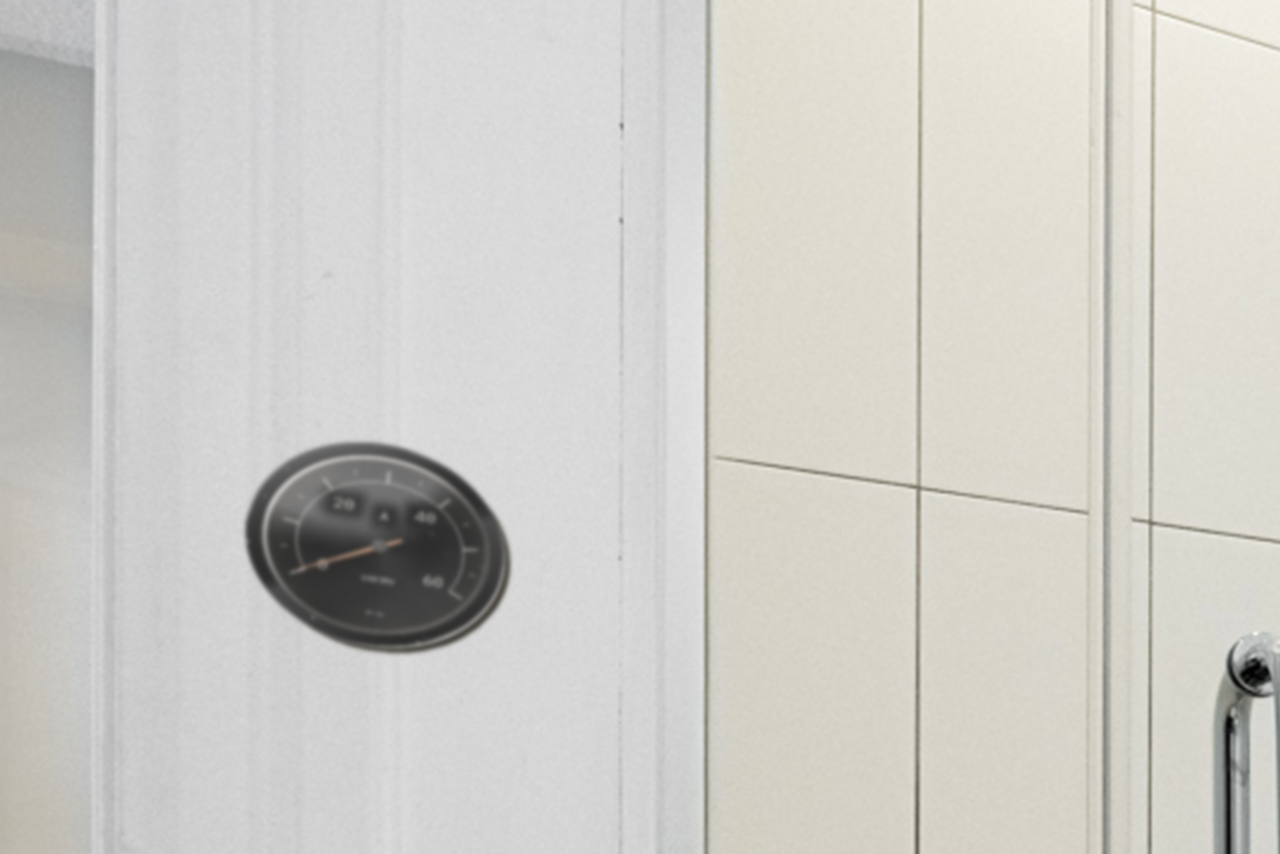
0 A
